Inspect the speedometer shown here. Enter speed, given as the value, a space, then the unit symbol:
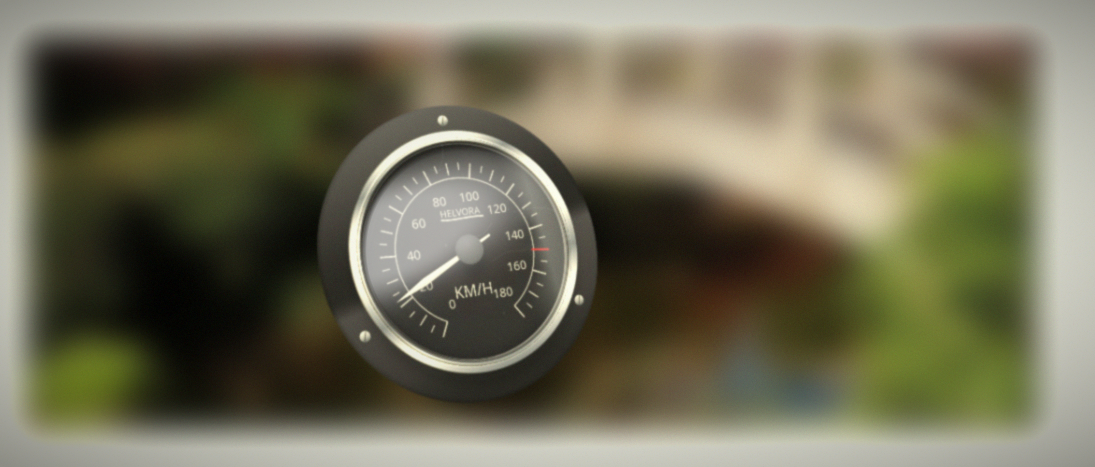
22.5 km/h
